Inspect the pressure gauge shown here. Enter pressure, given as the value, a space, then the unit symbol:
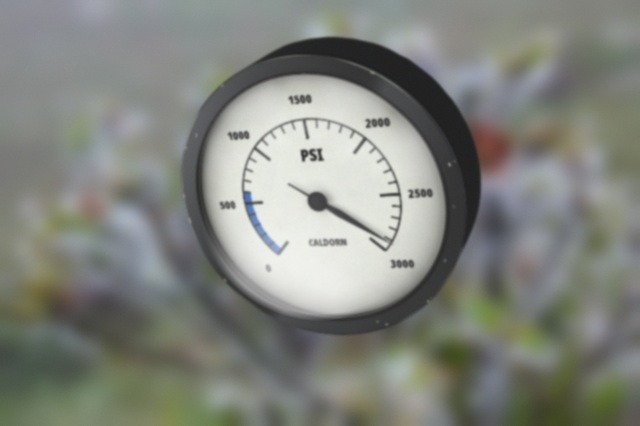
2900 psi
